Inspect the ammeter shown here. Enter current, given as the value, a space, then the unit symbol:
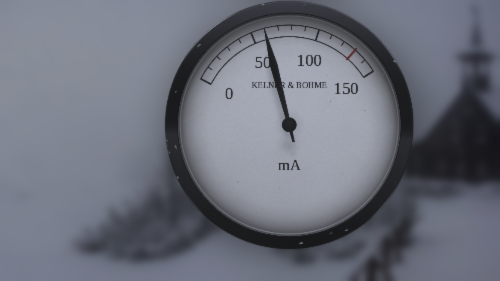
60 mA
